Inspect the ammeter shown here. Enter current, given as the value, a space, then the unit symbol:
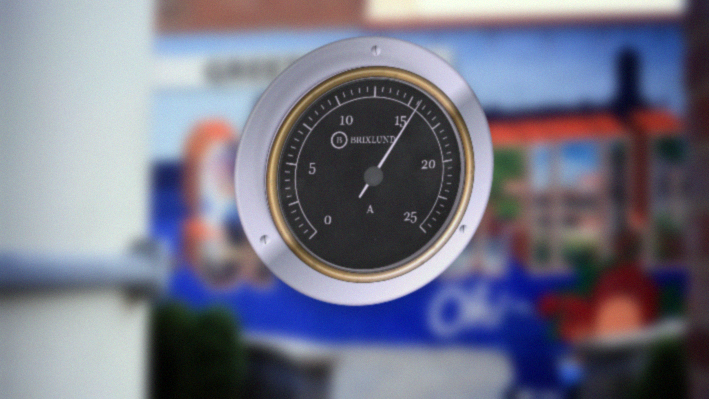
15.5 A
